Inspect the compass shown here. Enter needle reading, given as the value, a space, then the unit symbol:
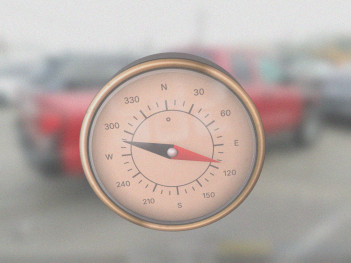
110 °
